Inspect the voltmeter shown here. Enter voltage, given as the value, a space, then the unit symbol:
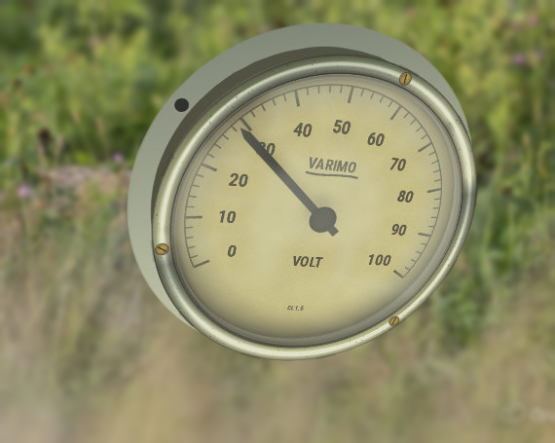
29 V
